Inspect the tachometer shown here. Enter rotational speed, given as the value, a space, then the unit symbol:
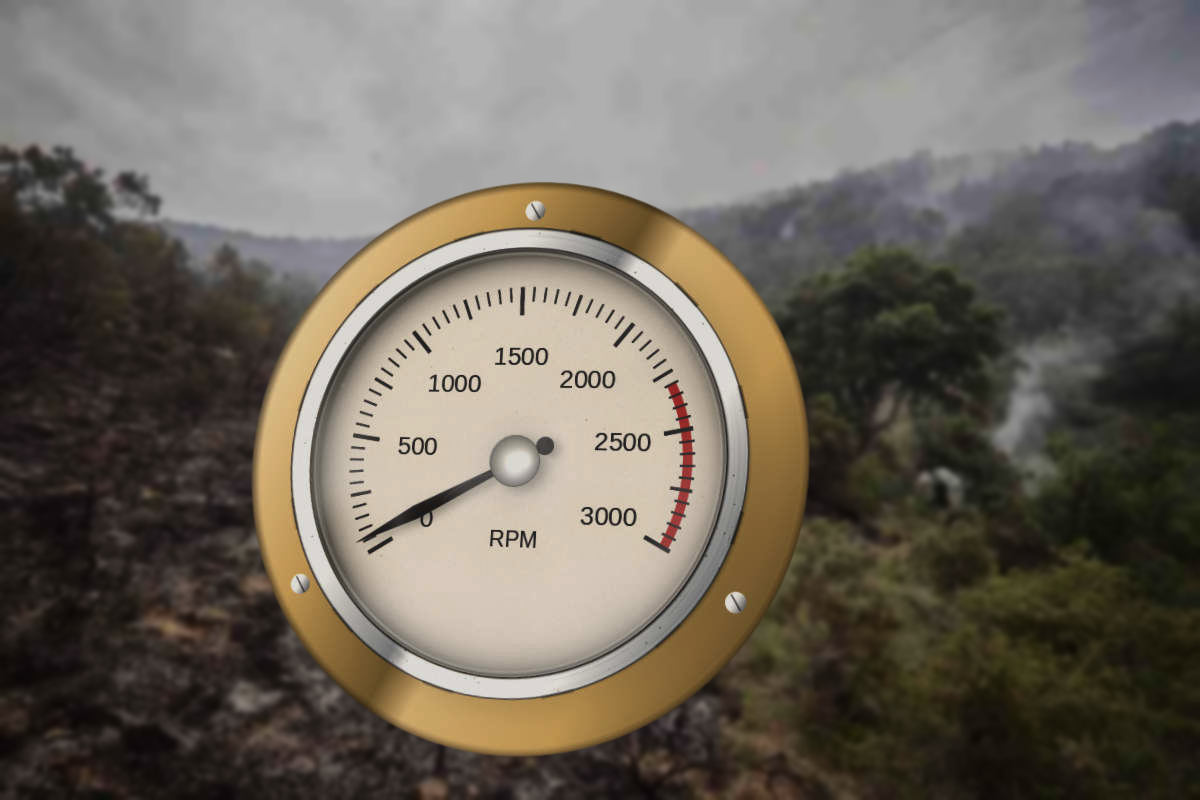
50 rpm
